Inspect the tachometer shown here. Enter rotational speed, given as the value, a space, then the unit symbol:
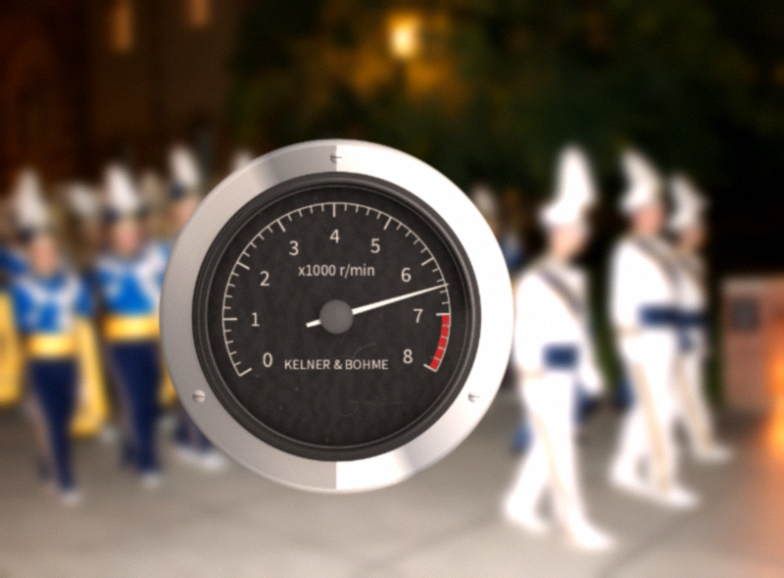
6500 rpm
